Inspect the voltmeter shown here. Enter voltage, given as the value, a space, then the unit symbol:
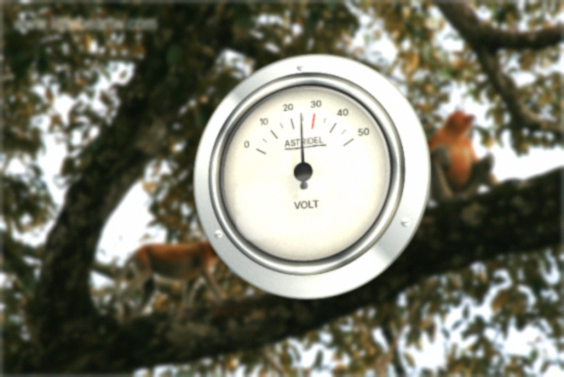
25 V
